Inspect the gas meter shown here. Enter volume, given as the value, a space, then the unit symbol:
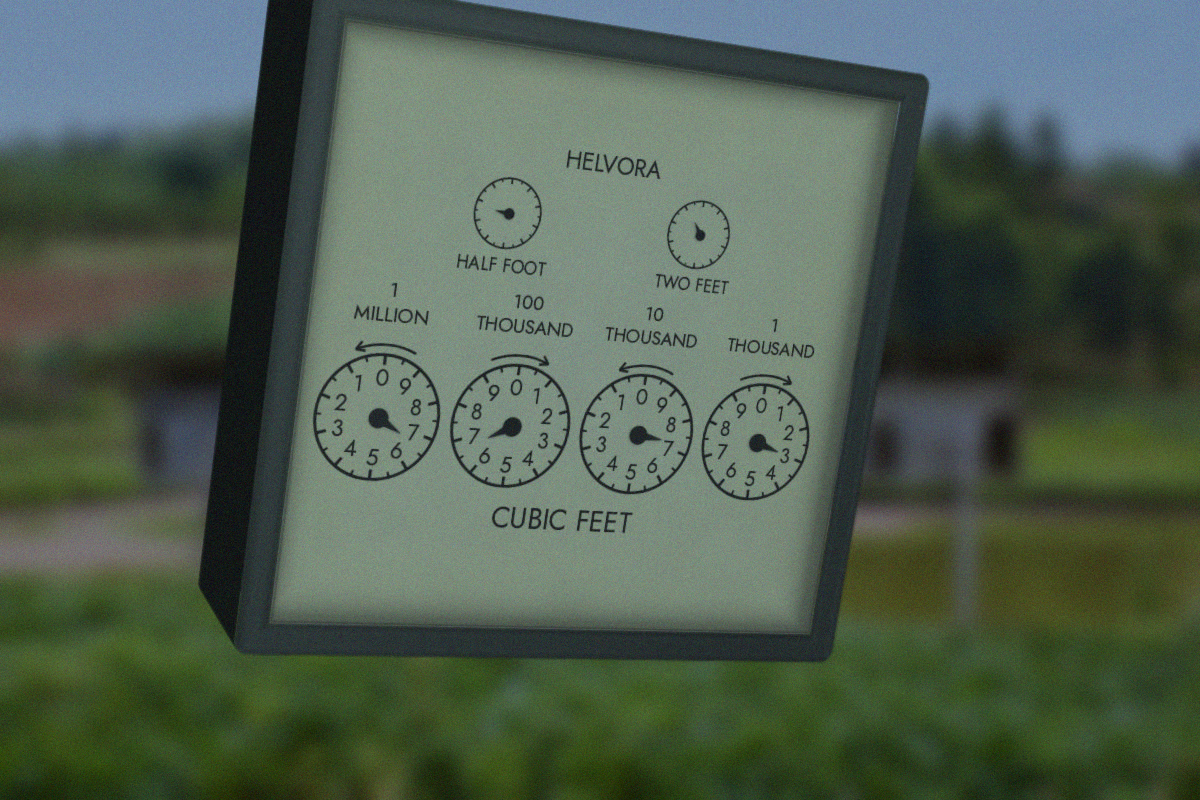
667300 ft³
